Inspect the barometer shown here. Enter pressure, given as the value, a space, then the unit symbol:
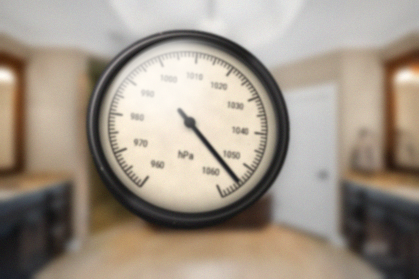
1055 hPa
